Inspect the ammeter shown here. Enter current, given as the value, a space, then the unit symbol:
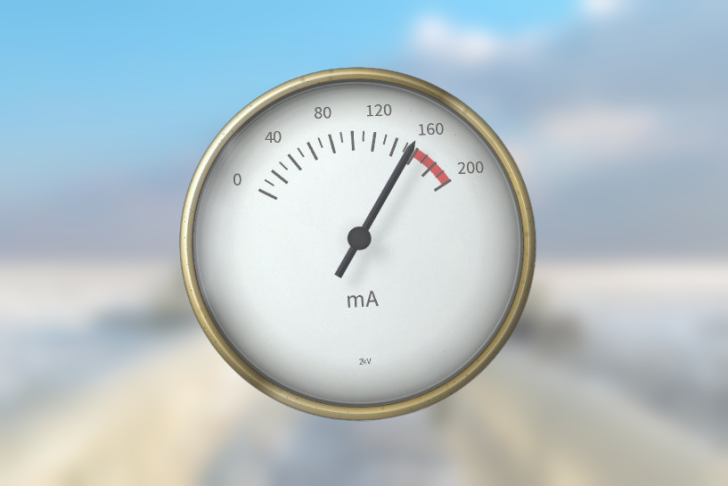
155 mA
